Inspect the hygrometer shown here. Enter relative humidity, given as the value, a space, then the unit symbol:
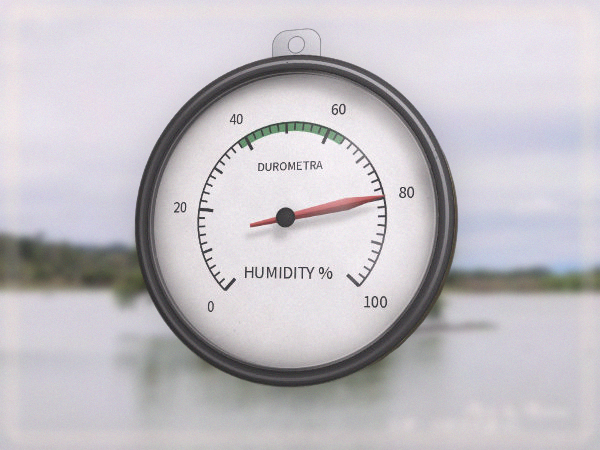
80 %
